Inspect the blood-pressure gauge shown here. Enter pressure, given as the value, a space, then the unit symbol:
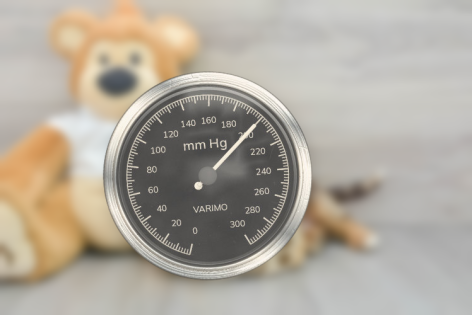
200 mmHg
